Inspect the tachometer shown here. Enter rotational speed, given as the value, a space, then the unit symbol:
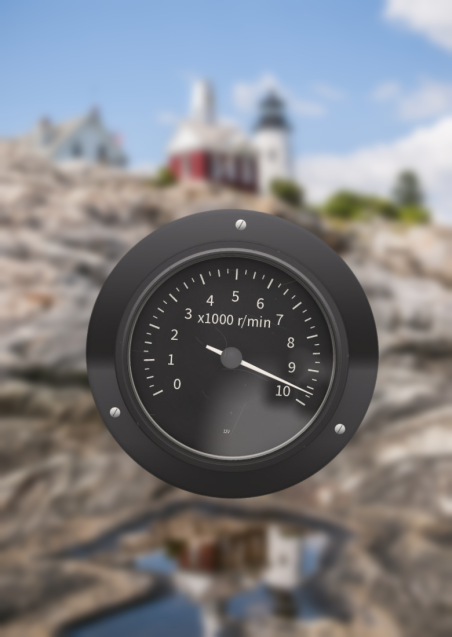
9625 rpm
